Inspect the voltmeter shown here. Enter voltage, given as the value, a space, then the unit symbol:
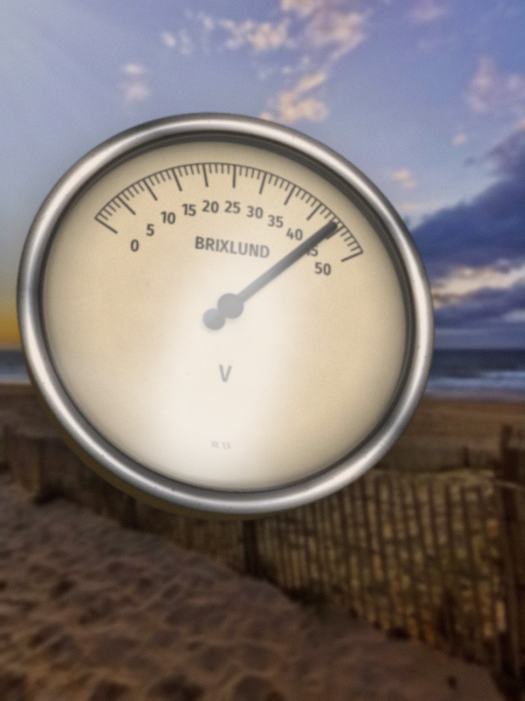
44 V
